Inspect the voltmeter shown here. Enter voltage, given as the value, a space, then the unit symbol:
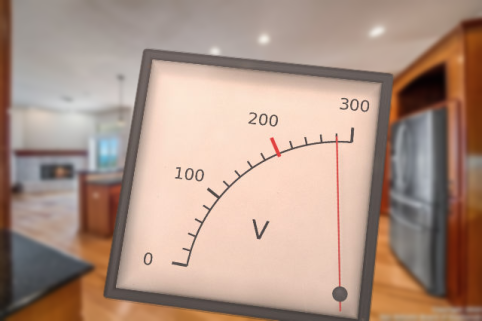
280 V
